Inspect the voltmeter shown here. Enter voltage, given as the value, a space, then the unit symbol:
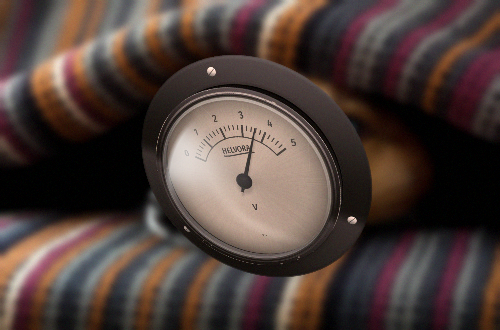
3.6 V
